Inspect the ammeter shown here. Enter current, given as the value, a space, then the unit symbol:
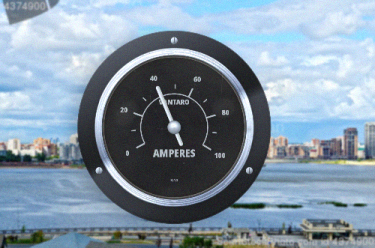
40 A
